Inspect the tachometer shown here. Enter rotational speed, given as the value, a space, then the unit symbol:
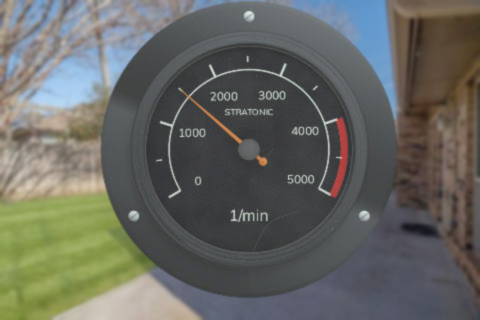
1500 rpm
